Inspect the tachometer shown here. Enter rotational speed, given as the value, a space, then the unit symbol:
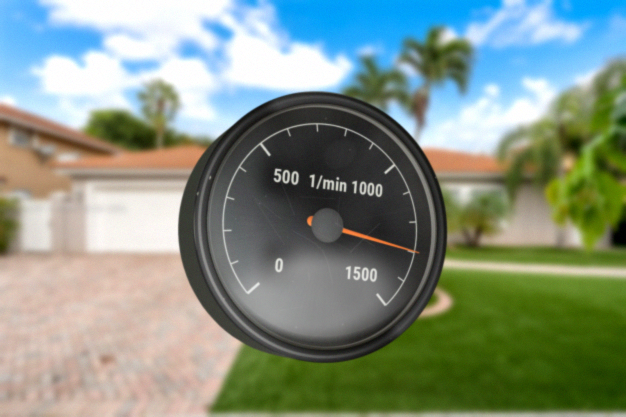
1300 rpm
